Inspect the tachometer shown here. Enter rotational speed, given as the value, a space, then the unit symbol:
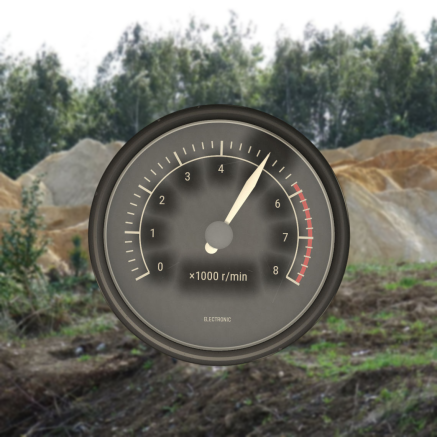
5000 rpm
